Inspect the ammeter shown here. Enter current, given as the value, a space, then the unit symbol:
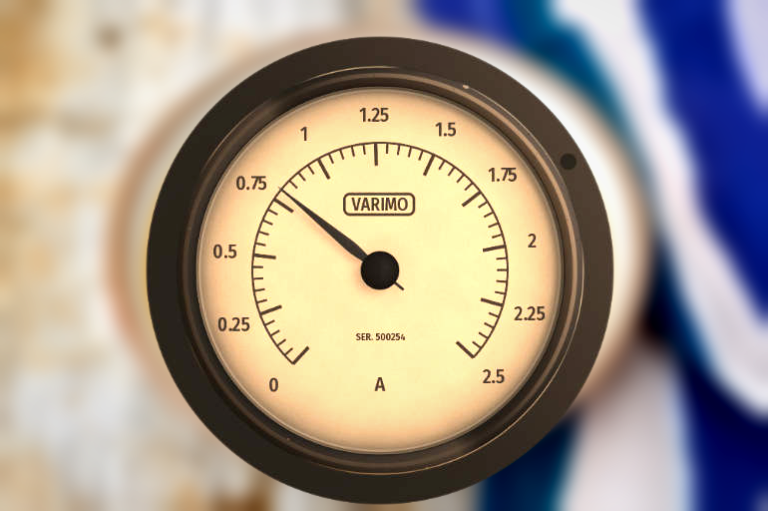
0.8 A
